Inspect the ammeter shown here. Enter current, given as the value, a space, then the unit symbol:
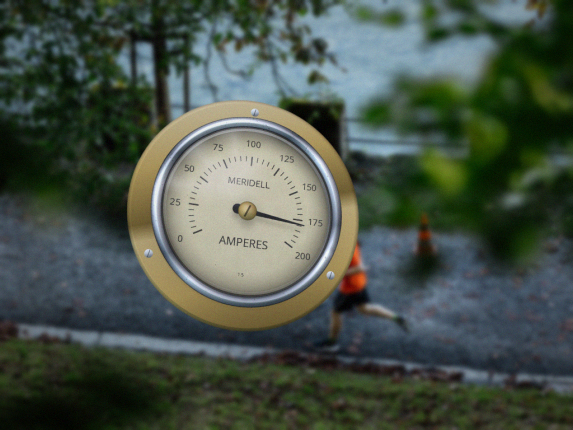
180 A
